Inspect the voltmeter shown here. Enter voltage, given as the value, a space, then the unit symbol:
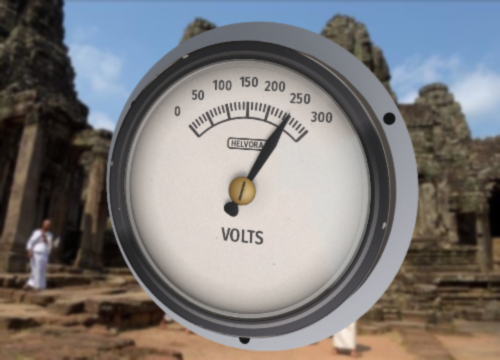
250 V
